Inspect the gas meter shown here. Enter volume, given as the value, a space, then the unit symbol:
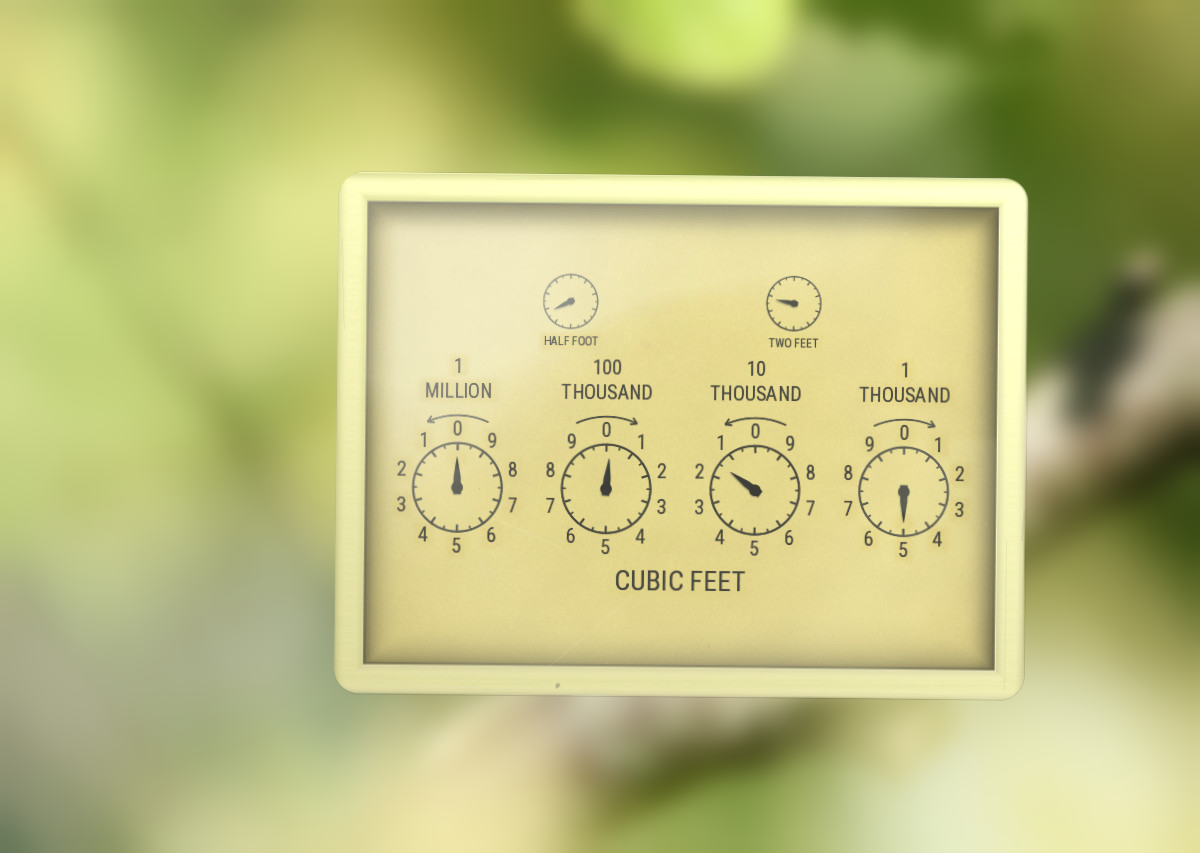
1500 ft³
